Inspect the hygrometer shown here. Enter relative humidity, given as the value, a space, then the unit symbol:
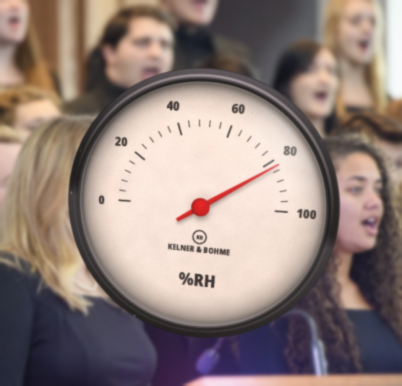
82 %
